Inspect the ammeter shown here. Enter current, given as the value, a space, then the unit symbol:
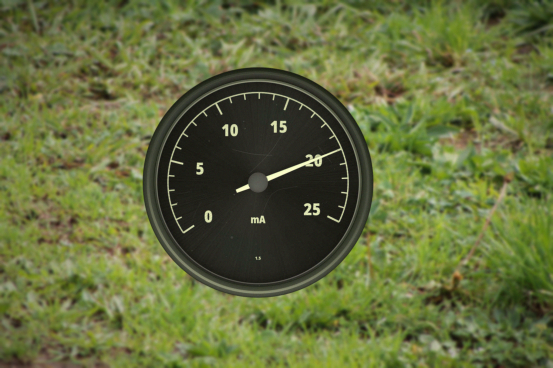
20 mA
